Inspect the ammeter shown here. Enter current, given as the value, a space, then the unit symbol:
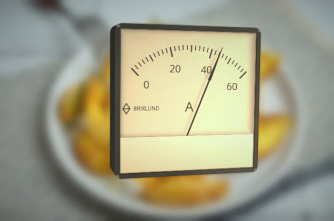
44 A
